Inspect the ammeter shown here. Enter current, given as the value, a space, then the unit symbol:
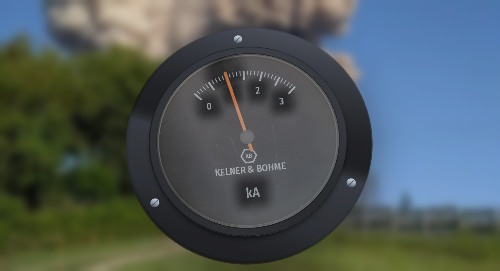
1 kA
